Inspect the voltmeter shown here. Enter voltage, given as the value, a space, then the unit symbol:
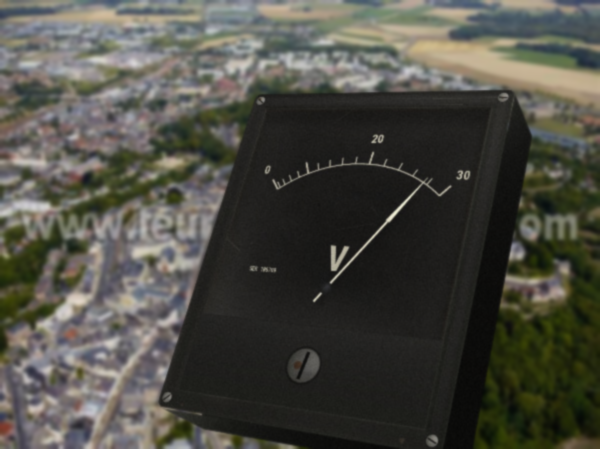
28 V
